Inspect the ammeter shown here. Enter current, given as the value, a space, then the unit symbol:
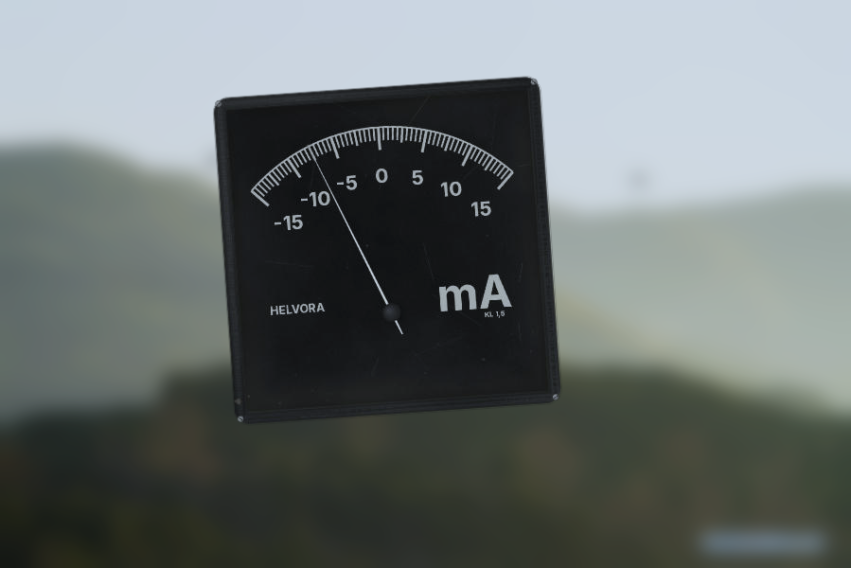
-7.5 mA
